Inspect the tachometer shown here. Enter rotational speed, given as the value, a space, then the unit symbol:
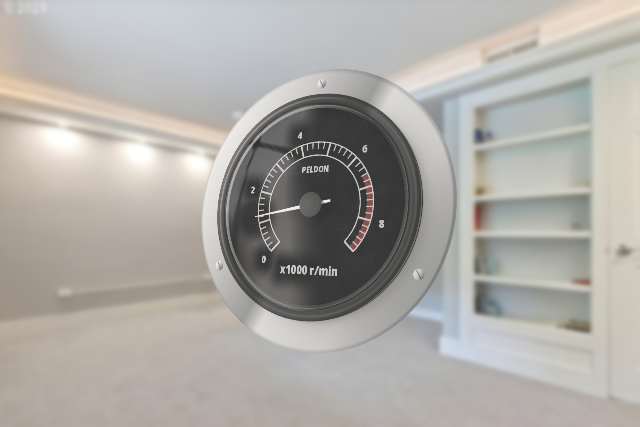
1200 rpm
